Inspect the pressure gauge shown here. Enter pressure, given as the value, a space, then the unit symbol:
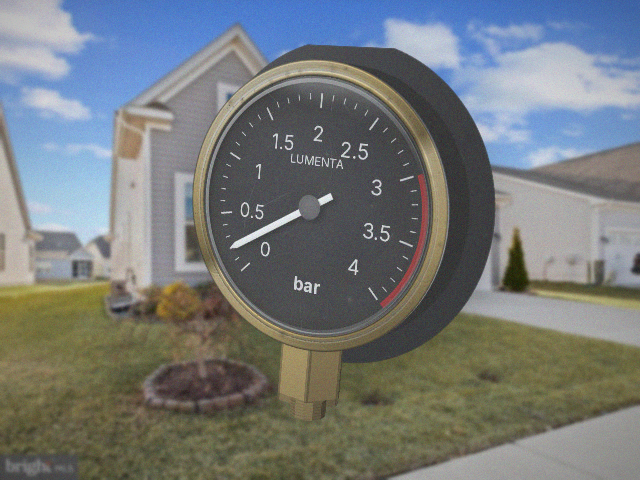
0.2 bar
